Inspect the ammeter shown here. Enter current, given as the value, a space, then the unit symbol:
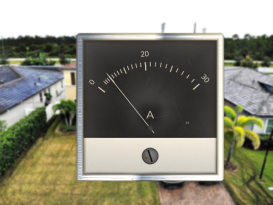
10 A
